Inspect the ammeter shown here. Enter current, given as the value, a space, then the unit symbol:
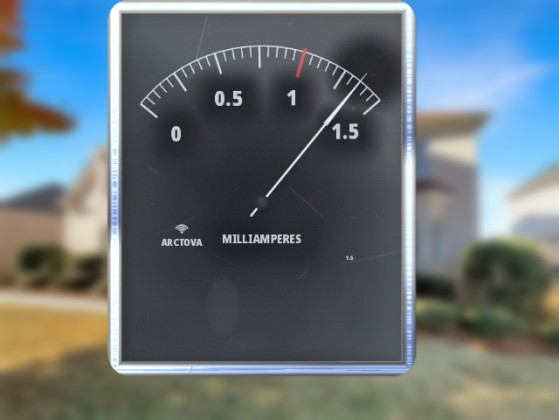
1.35 mA
